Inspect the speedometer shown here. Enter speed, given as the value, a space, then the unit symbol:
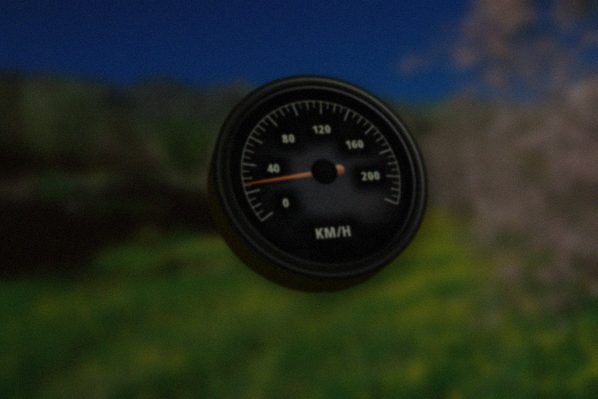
25 km/h
